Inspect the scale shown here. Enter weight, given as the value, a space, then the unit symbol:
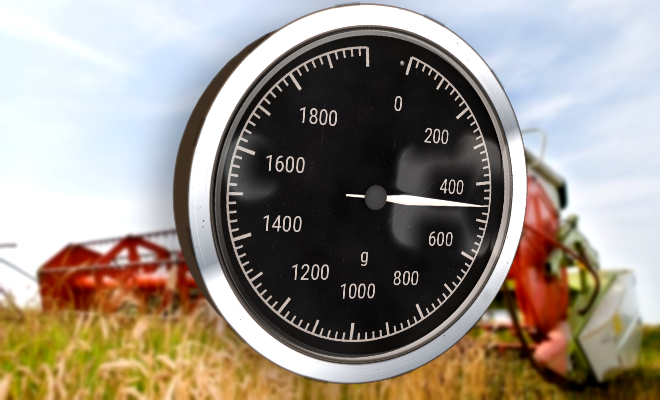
460 g
